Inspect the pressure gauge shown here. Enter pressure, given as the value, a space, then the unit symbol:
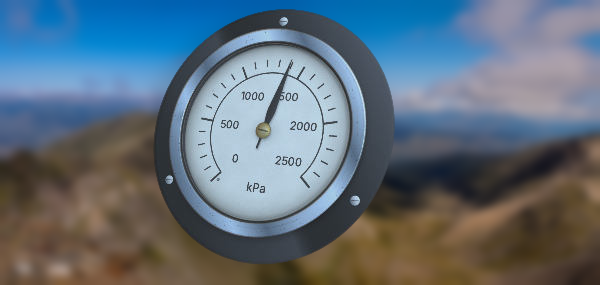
1400 kPa
